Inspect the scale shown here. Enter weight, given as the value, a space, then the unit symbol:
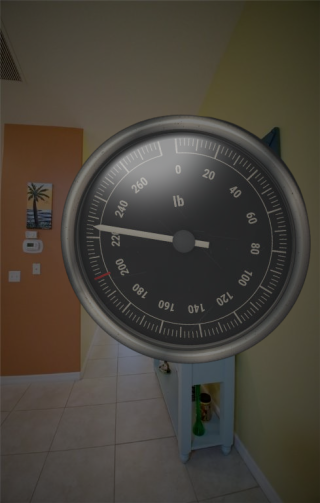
226 lb
